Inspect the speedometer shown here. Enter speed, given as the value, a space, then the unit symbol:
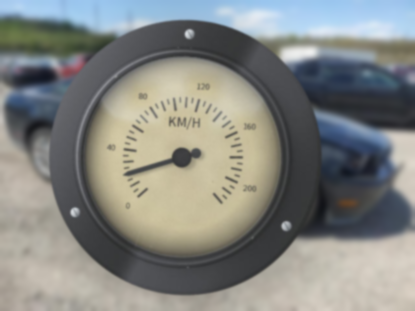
20 km/h
